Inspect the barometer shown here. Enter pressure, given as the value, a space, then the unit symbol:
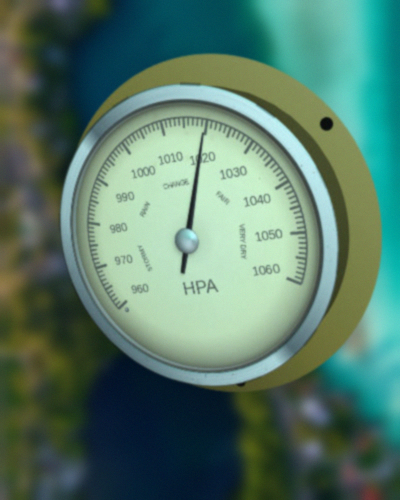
1020 hPa
